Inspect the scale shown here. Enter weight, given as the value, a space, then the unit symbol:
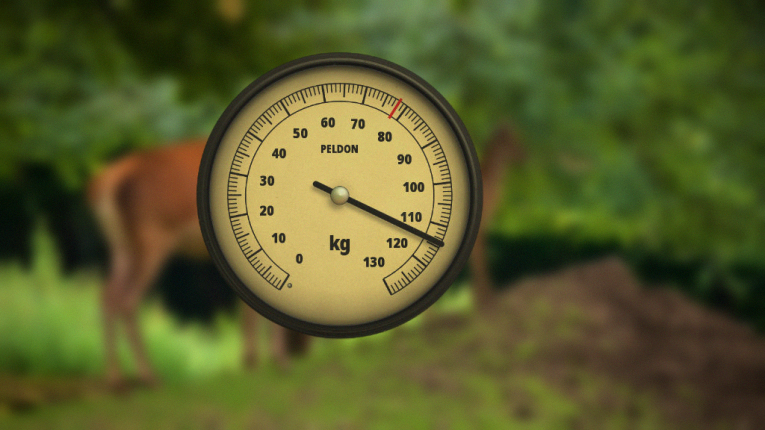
114 kg
